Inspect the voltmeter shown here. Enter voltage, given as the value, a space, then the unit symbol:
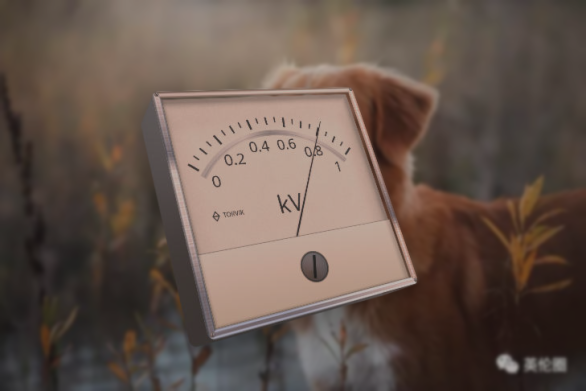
0.8 kV
